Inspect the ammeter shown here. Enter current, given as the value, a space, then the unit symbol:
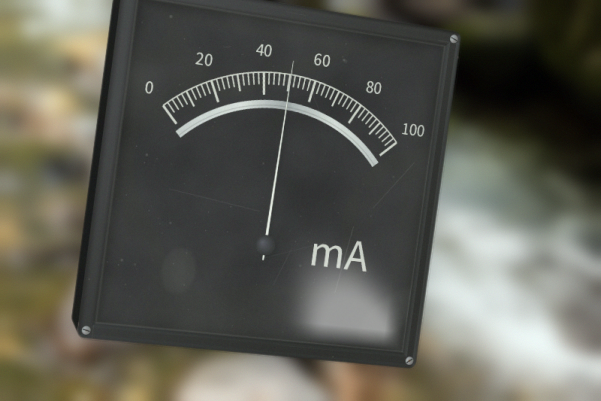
50 mA
